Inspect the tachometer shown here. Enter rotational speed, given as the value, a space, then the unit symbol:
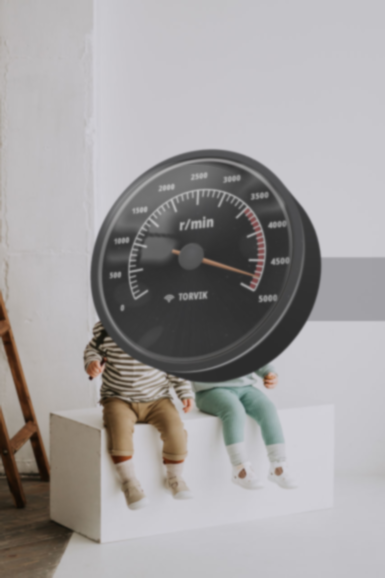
4800 rpm
